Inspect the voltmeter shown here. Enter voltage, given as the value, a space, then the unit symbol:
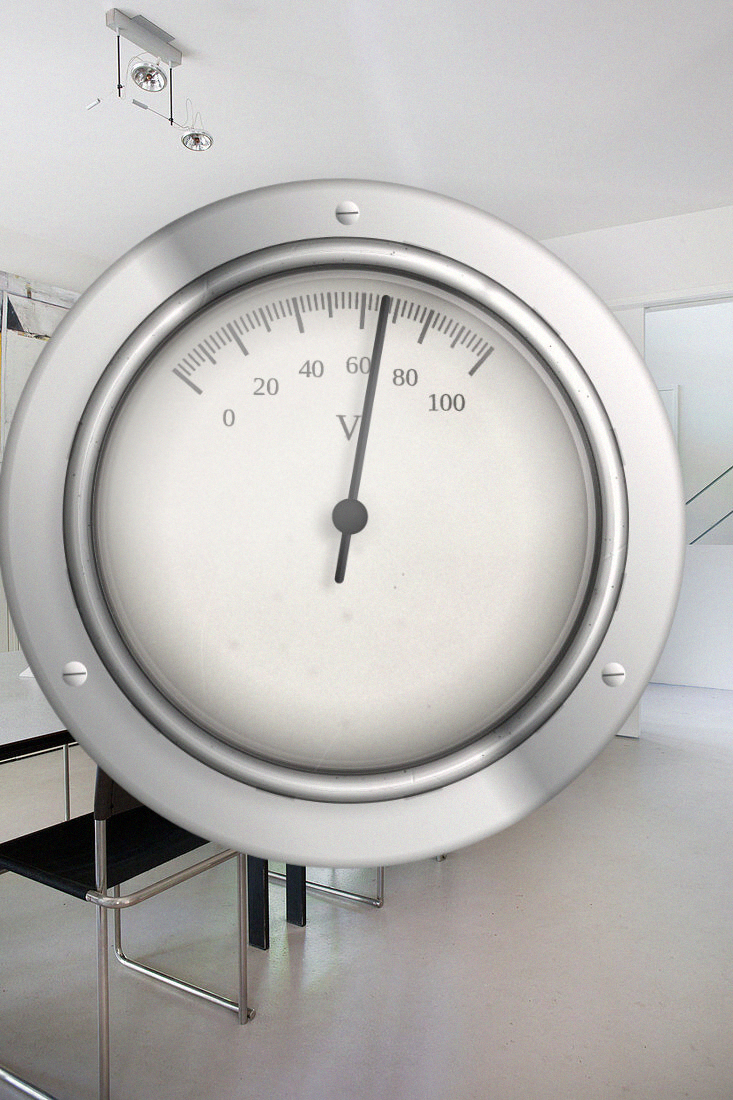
66 V
